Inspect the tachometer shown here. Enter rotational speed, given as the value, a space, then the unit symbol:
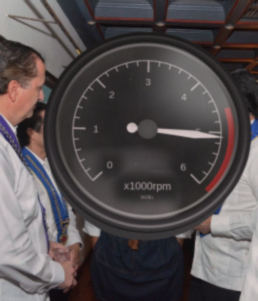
5100 rpm
